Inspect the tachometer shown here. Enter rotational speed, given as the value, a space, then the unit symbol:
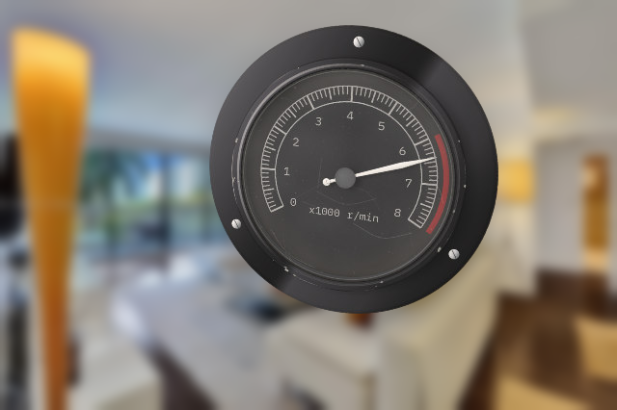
6400 rpm
